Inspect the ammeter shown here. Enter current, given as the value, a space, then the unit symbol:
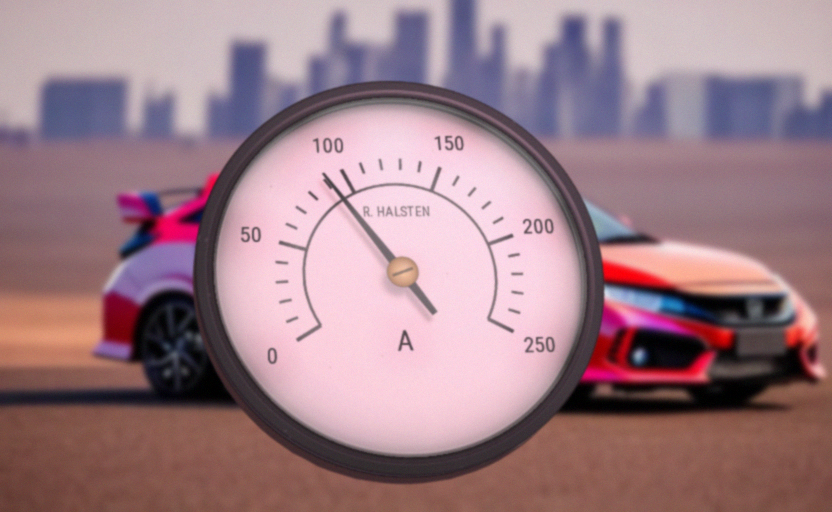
90 A
